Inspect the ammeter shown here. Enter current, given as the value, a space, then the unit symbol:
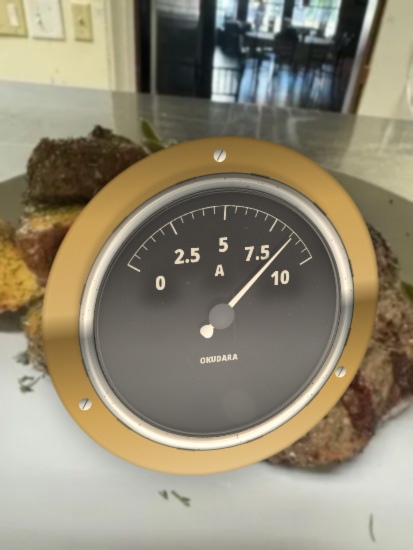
8.5 A
